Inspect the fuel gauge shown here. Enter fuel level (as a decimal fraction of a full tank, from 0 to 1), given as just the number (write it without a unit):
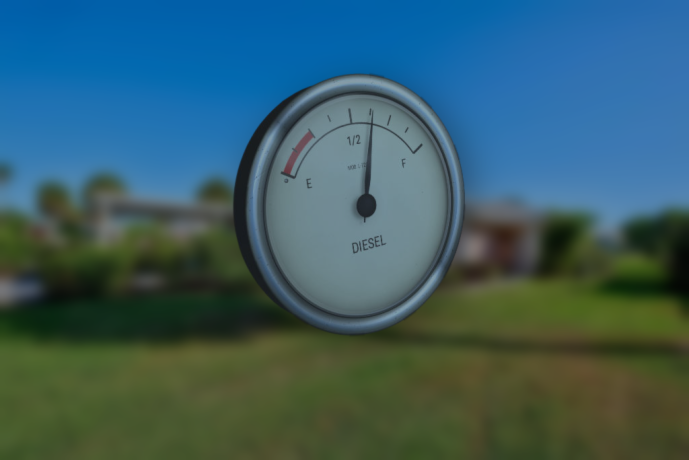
0.625
